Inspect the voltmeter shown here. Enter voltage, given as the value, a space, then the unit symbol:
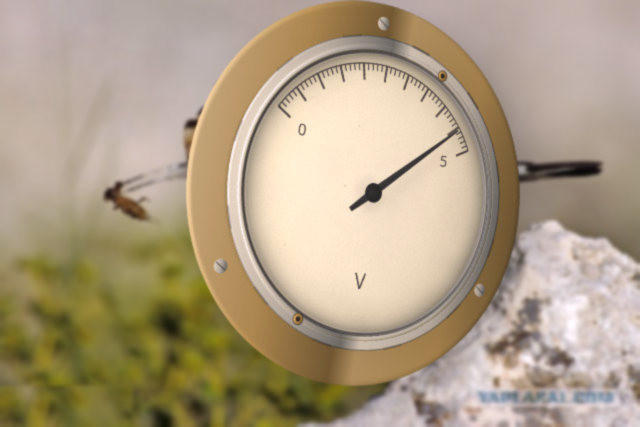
4.5 V
